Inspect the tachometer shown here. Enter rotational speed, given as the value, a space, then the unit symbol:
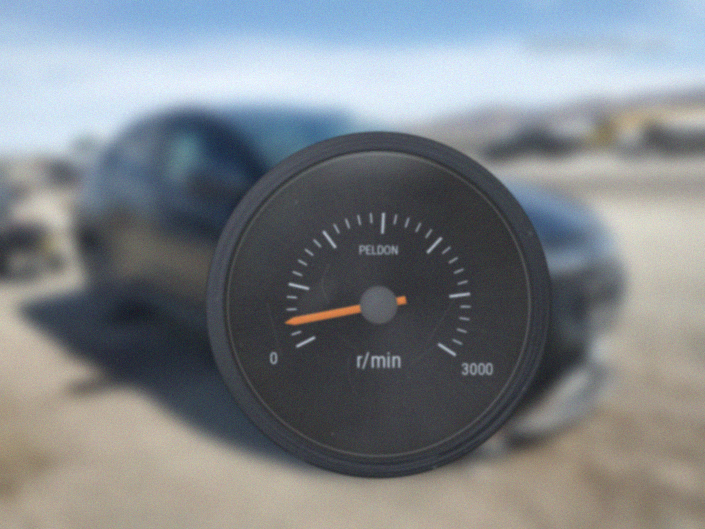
200 rpm
